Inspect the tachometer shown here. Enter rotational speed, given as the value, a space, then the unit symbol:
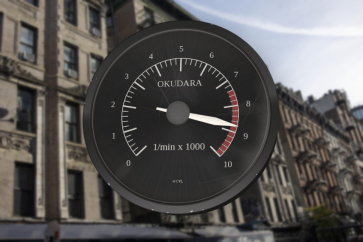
8800 rpm
